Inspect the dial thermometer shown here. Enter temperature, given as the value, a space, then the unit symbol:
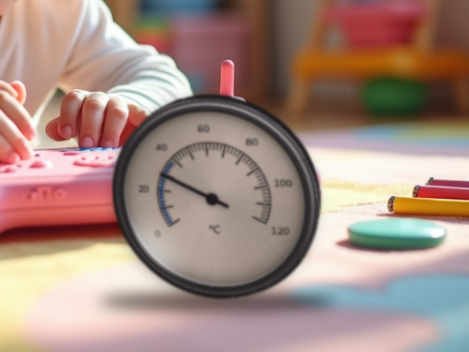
30 °C
